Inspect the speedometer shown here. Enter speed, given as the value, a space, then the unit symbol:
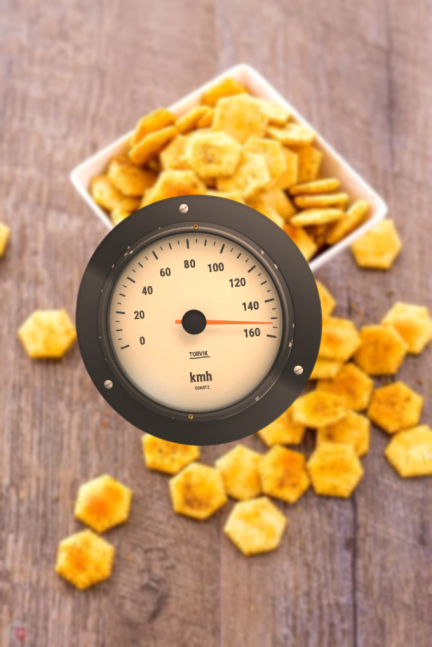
152.5 km/h
